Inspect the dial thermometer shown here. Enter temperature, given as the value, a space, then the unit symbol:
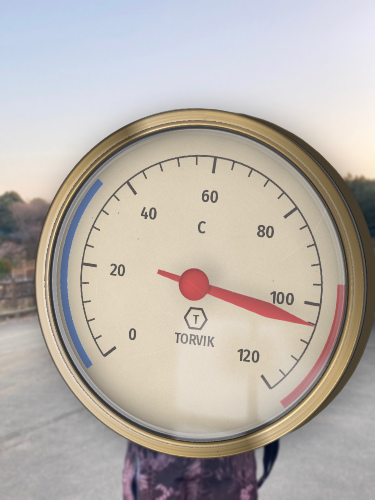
104 °C
